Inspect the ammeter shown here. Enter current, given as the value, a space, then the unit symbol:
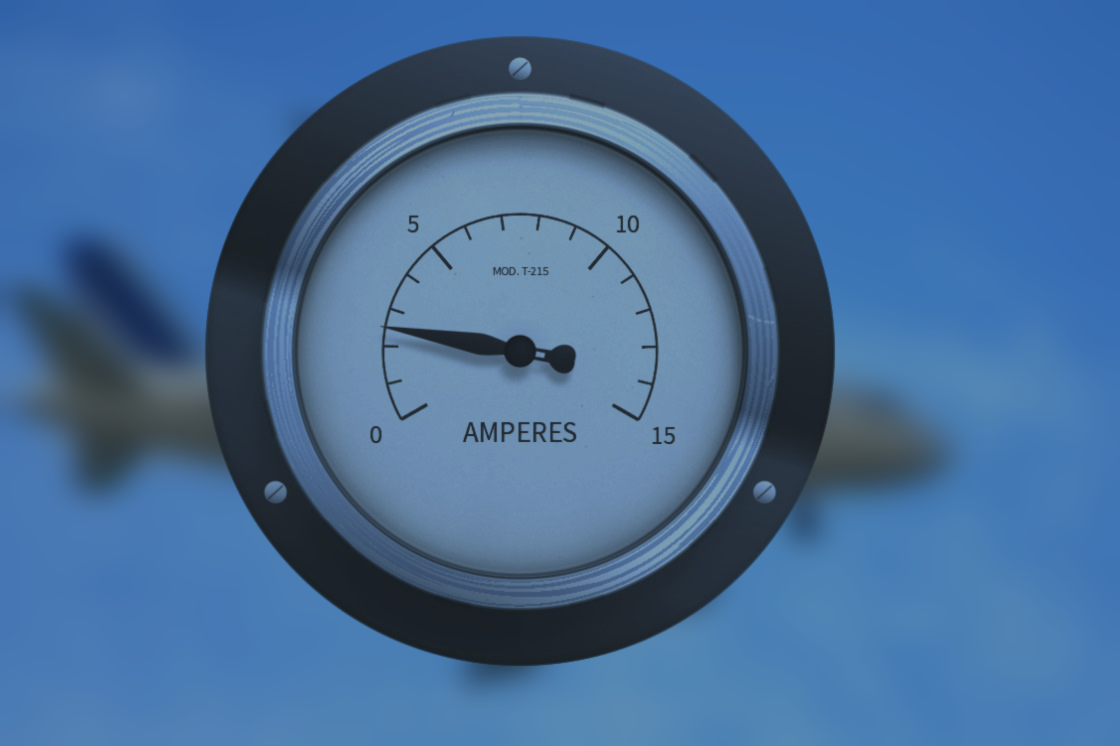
2.5 A
